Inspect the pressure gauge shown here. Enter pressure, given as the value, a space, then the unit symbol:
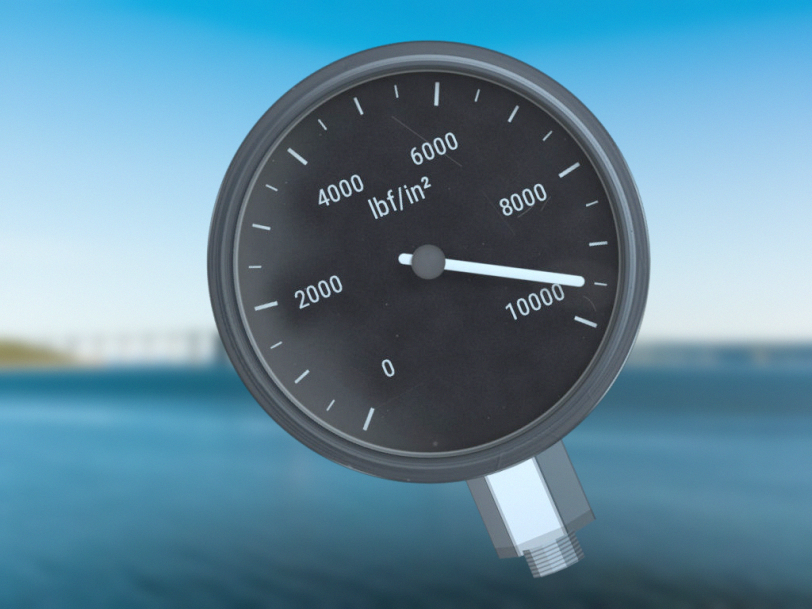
9500 psi
